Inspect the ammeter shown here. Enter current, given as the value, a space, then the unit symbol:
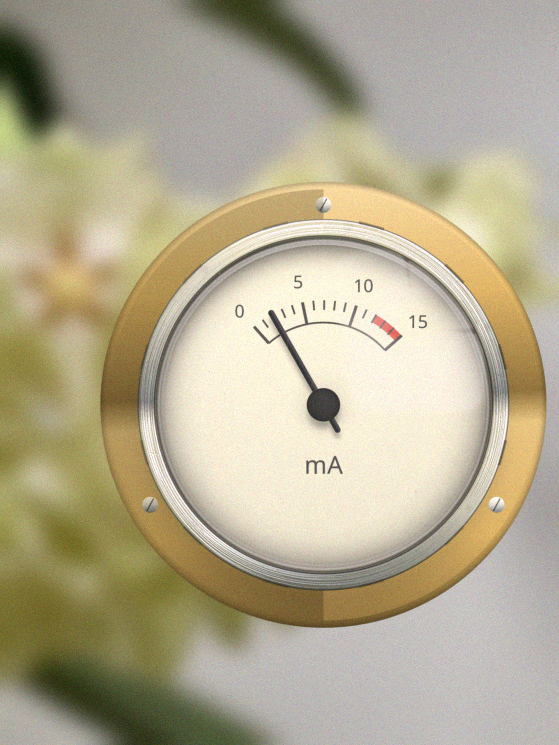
2 mA
